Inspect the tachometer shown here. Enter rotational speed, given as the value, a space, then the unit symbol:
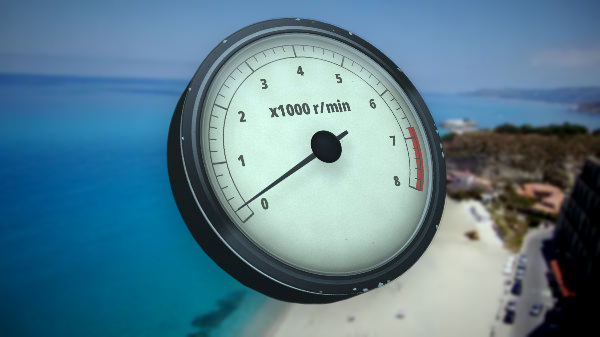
200 rpm
